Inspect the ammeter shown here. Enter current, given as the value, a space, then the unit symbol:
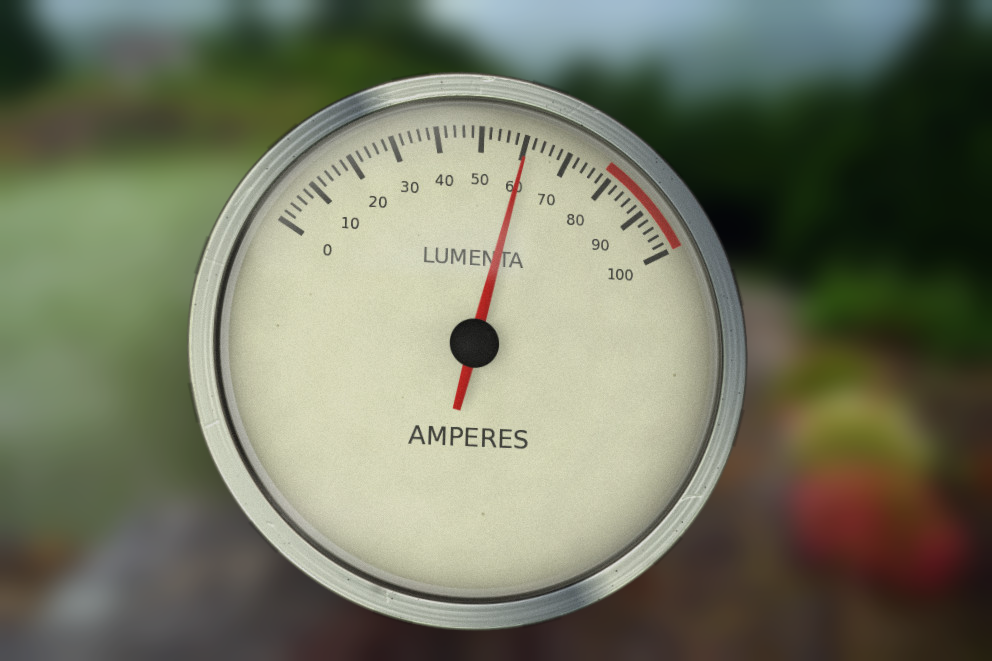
60 A
